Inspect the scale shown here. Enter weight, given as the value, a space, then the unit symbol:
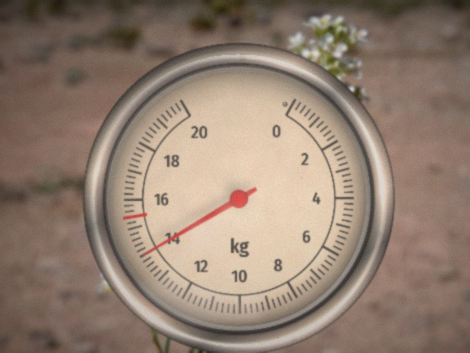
14 kg
